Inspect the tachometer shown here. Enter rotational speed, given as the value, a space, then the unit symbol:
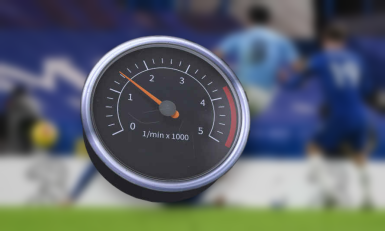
1400 rpm
